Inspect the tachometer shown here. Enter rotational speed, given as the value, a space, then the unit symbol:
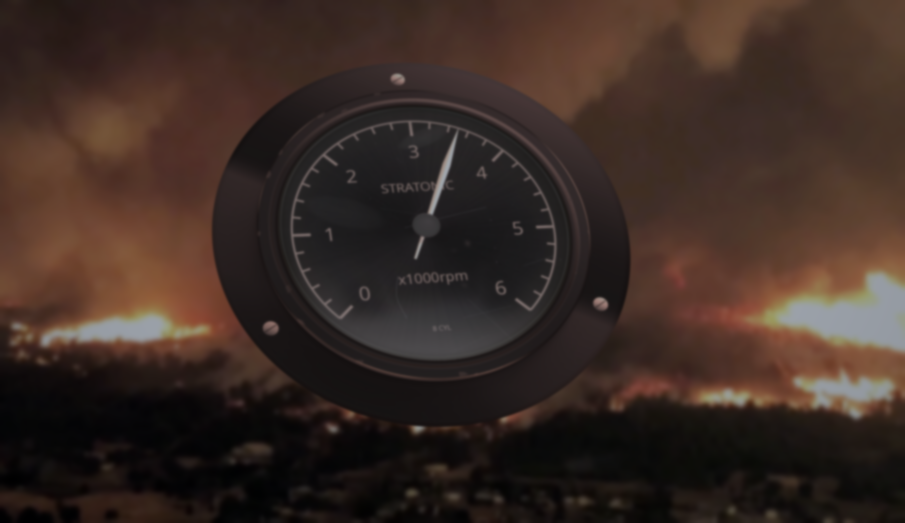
3500 rpm
